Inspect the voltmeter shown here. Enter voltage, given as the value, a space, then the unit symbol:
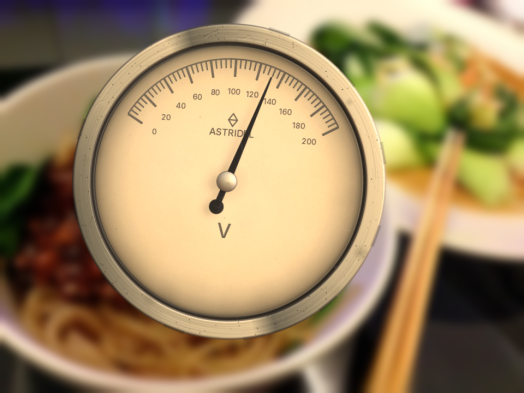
132 V
